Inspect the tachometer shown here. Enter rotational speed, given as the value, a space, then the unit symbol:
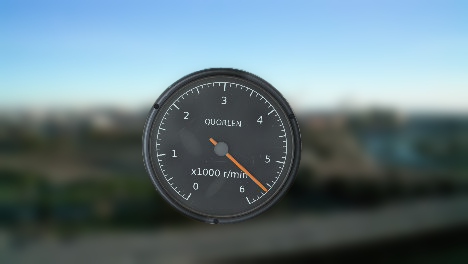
5600 rpm
